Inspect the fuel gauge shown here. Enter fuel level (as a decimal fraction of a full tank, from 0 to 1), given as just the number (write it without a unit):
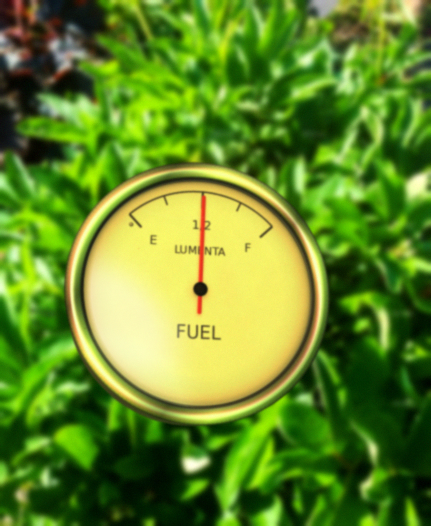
0.5
